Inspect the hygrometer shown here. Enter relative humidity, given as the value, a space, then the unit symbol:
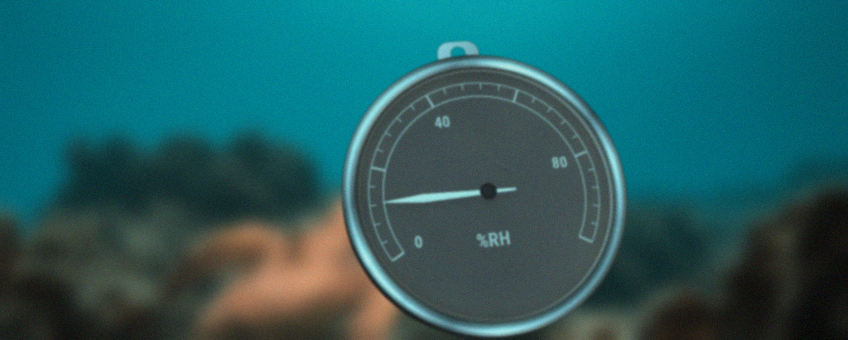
12 %
